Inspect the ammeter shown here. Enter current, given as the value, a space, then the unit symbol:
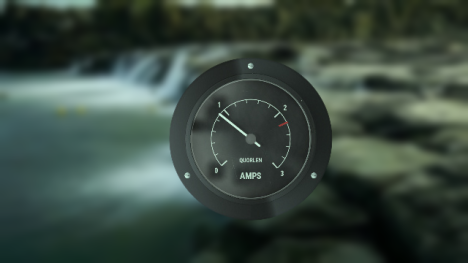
0.9 A
